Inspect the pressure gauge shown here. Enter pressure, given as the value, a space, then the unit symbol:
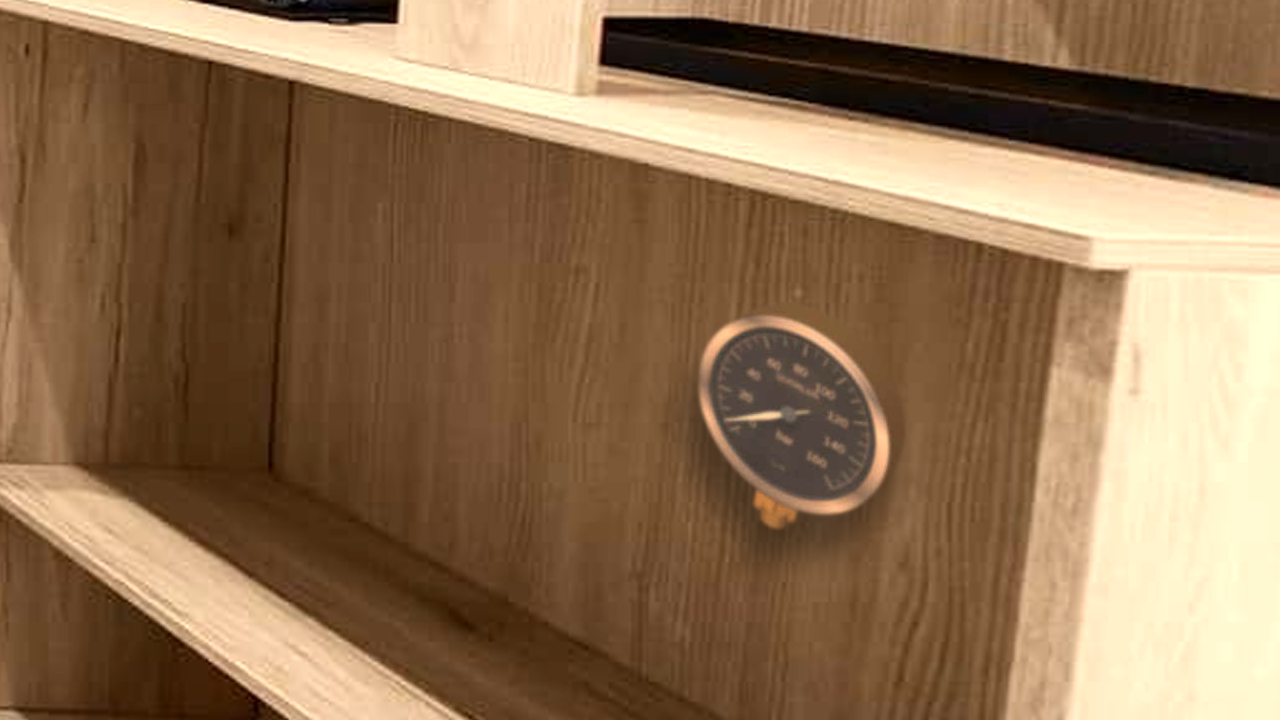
5 bar
